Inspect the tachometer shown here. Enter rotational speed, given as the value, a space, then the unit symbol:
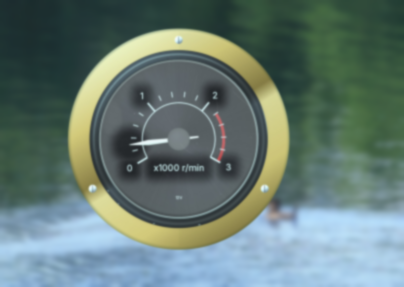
300 rpm
